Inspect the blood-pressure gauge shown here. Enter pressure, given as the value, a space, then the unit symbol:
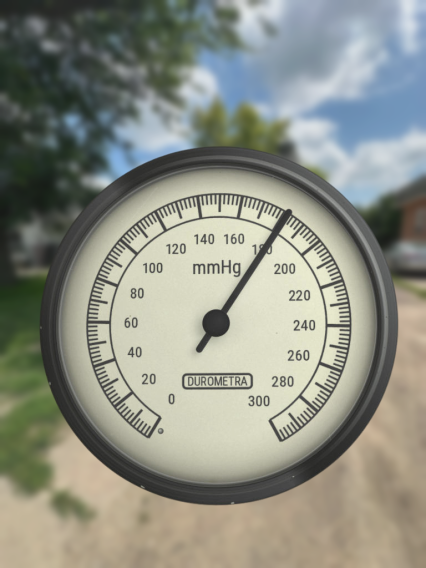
182 mmHg
